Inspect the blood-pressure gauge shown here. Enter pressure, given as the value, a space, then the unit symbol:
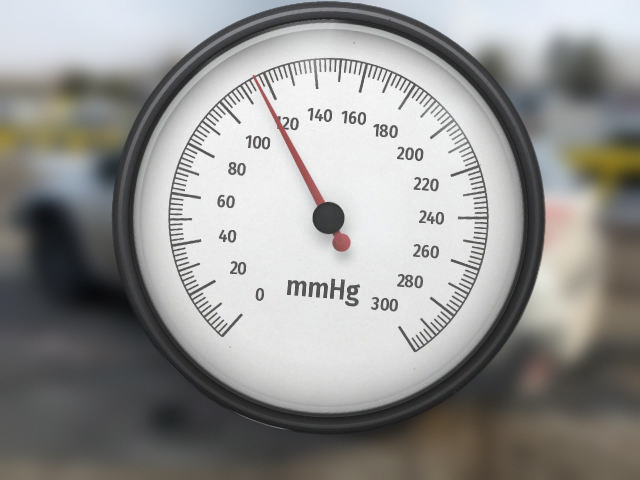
116 mmHg
